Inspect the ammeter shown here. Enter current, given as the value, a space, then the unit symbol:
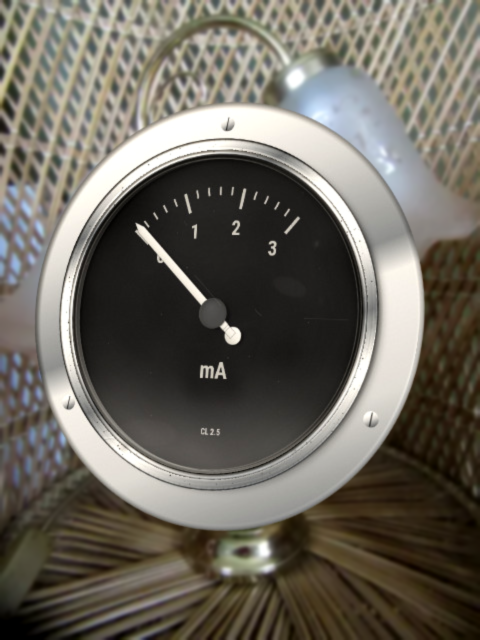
0.1 mA
